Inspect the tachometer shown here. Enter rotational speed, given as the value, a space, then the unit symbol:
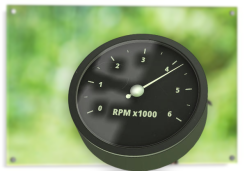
4250 rpm
